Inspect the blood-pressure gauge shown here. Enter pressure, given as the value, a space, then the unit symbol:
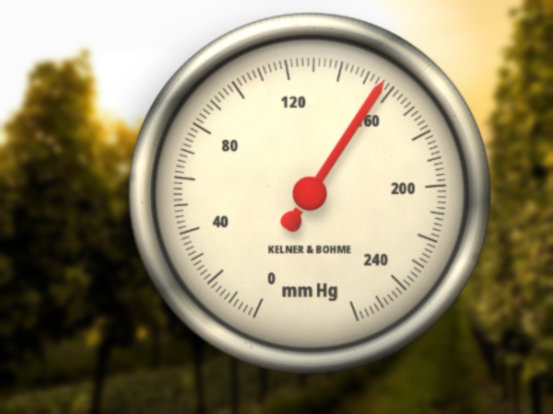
156 mmHg
